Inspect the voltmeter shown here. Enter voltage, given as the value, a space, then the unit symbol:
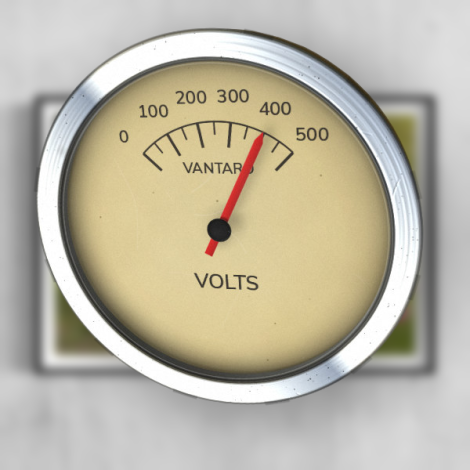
400 V
